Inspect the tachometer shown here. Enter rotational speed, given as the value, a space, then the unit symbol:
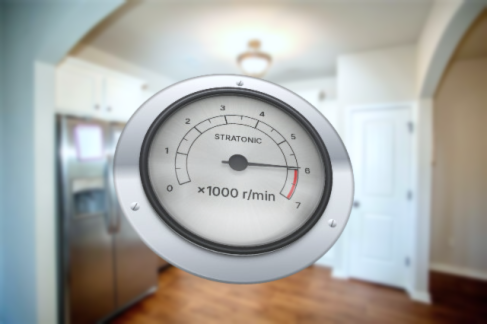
6000 rpm
